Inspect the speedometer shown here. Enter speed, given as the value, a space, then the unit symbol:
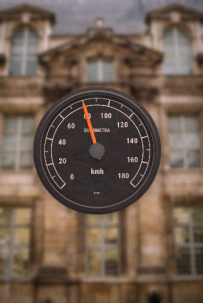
80 km/h
